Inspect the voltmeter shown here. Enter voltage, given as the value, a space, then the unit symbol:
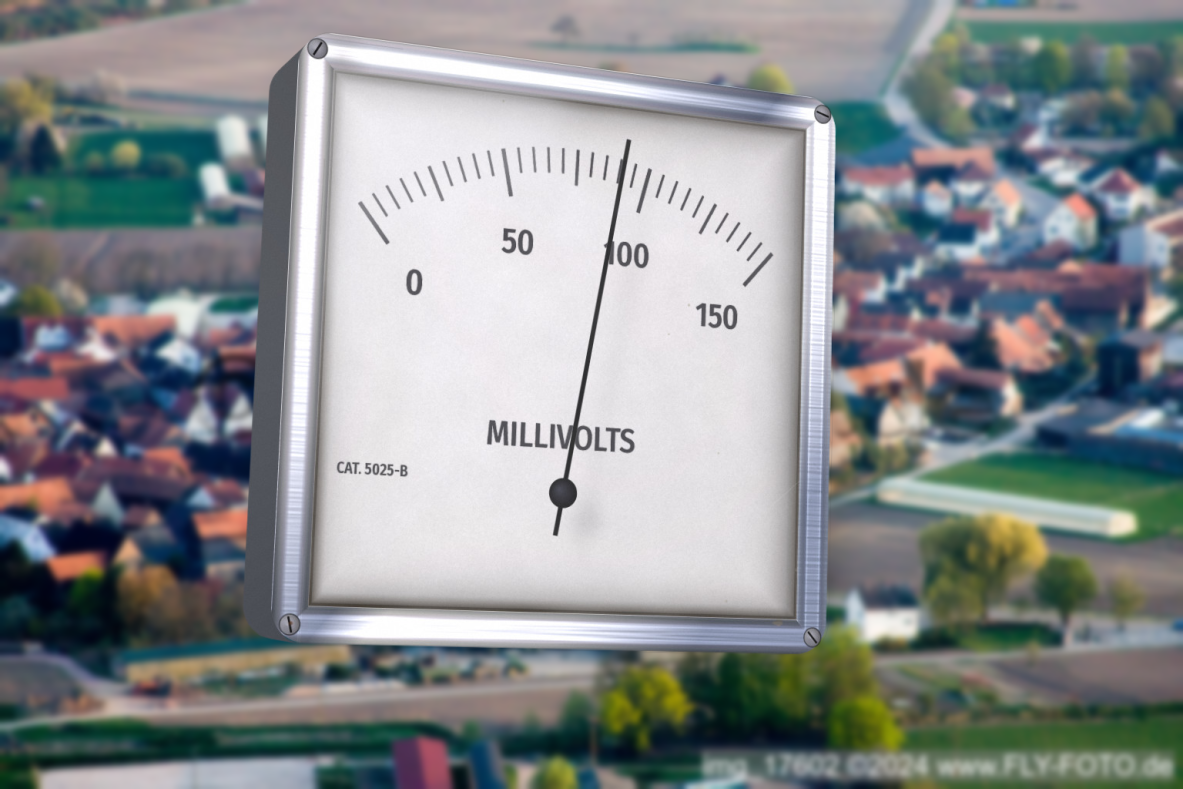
90 mV
